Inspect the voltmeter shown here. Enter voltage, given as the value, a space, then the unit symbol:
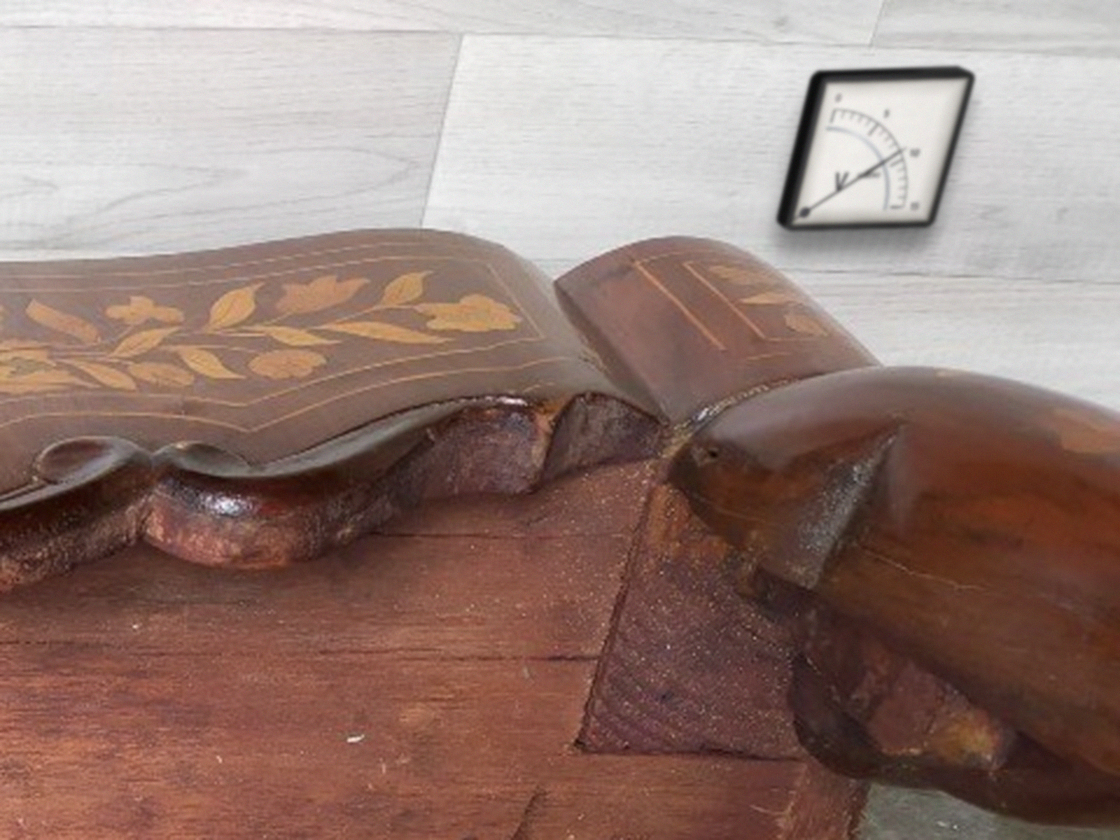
9 V
